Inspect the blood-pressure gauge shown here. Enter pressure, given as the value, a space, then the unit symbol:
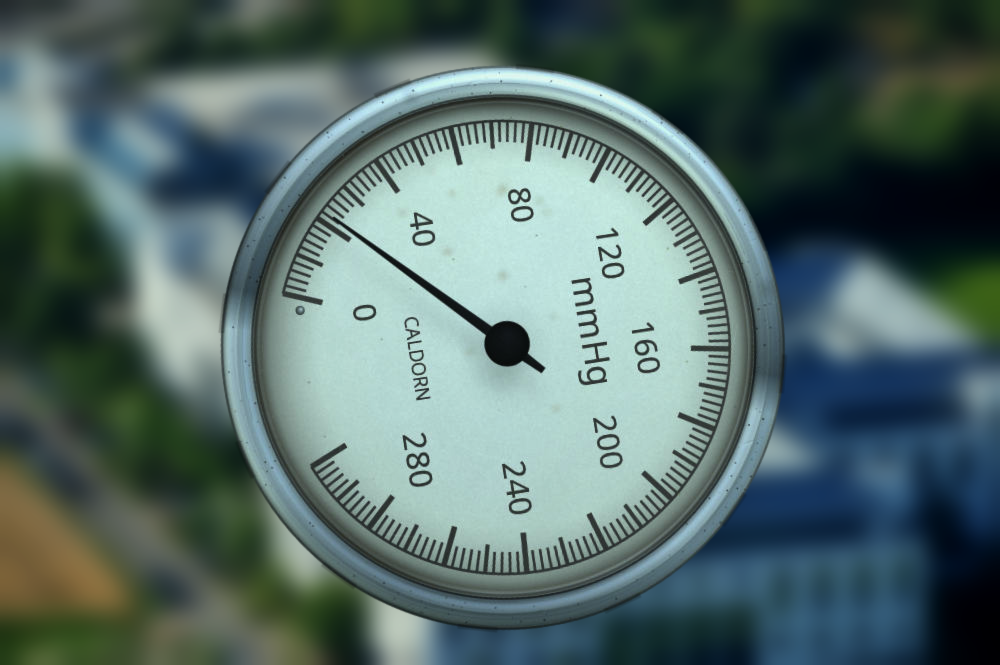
22 mmHg
